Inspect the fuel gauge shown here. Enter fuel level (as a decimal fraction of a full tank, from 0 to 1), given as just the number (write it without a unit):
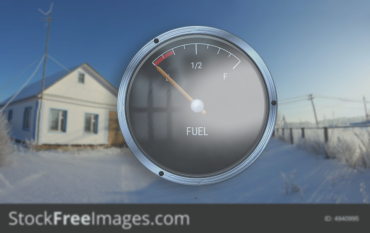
0
